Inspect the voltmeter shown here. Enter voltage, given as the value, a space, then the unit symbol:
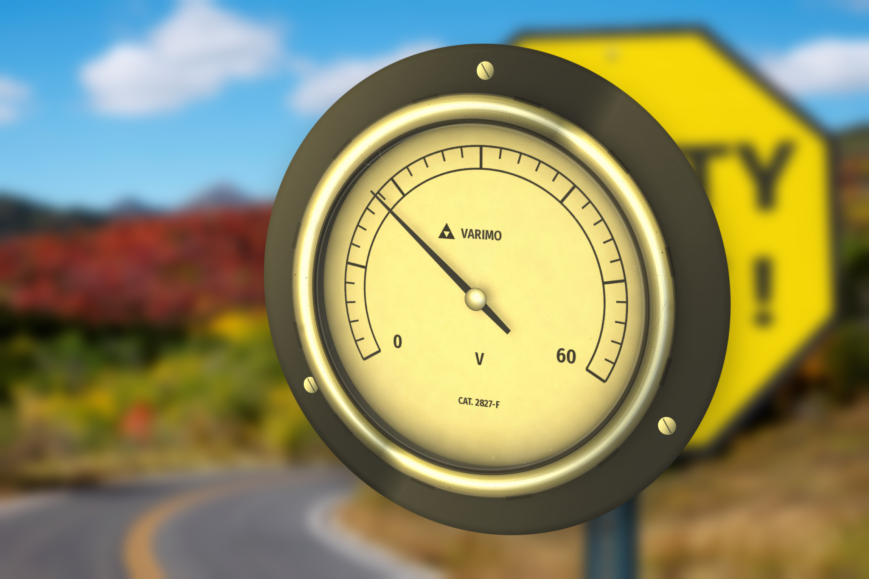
18 V
